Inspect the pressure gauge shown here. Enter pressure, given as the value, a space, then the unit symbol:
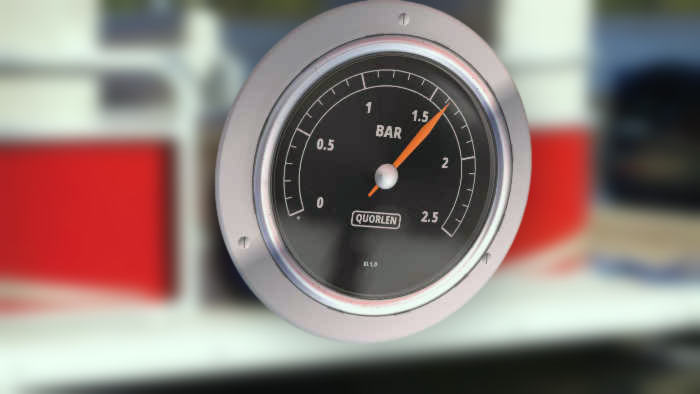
1.6 bar
